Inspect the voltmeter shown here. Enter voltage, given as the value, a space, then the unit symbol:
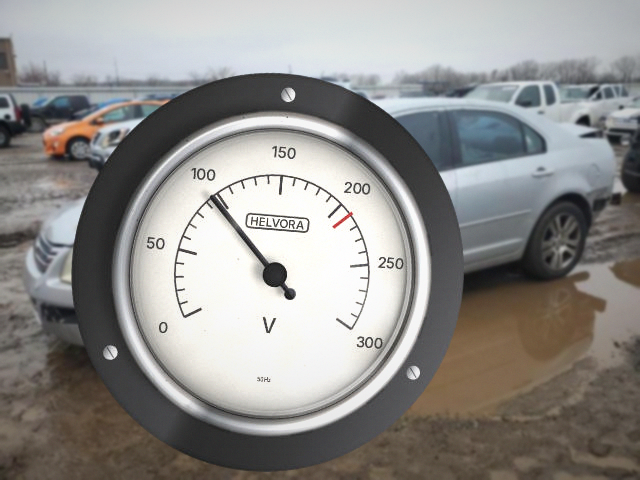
95 V
